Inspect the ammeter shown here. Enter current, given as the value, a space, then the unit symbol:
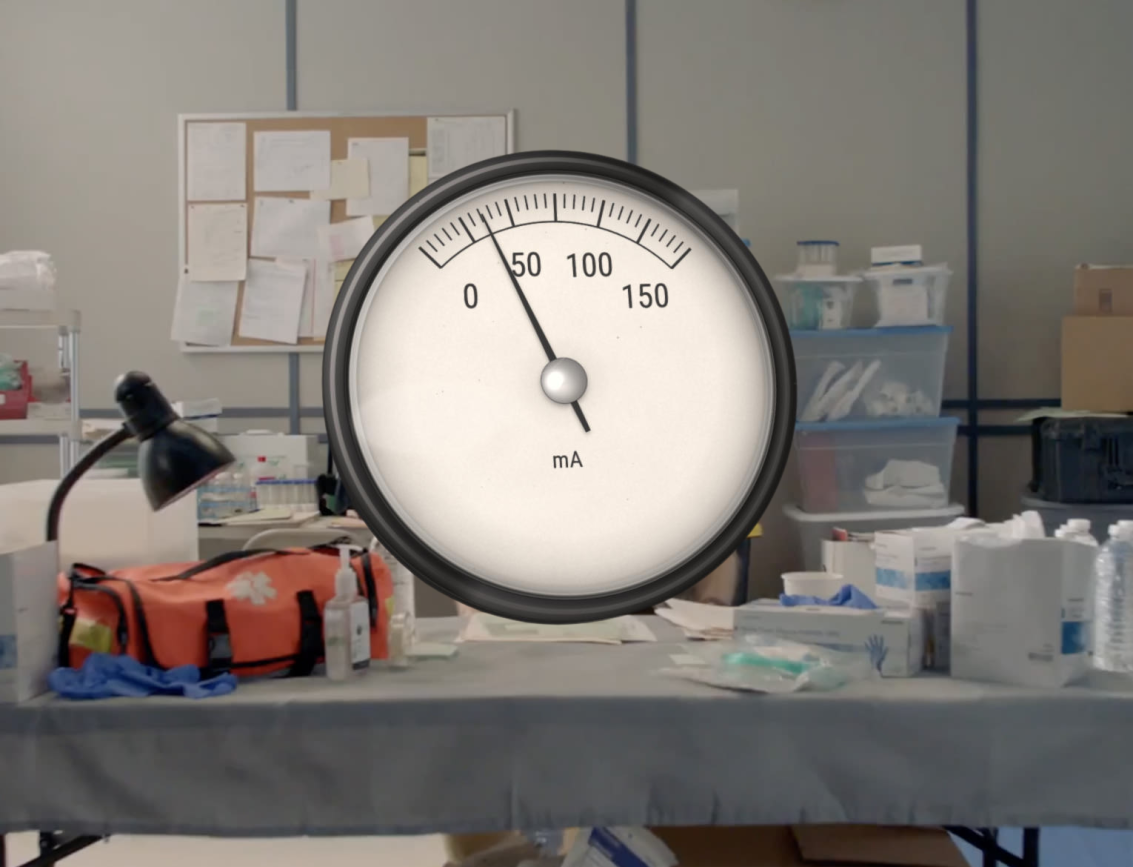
35 mA
